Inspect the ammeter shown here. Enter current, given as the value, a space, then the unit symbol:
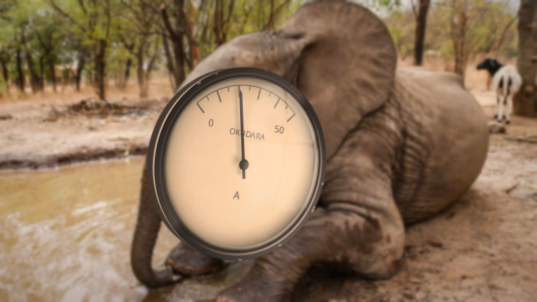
20 A
